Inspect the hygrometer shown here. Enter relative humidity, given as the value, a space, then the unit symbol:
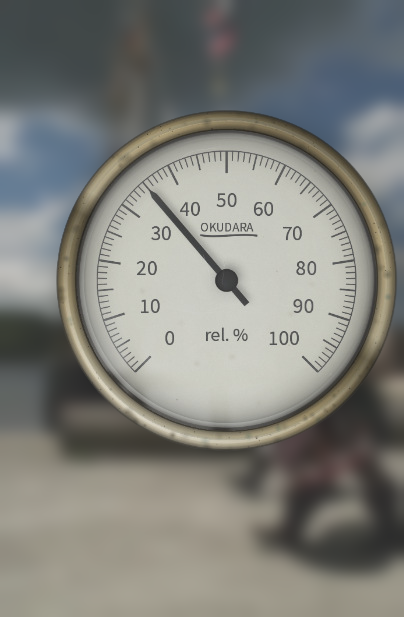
35 %
